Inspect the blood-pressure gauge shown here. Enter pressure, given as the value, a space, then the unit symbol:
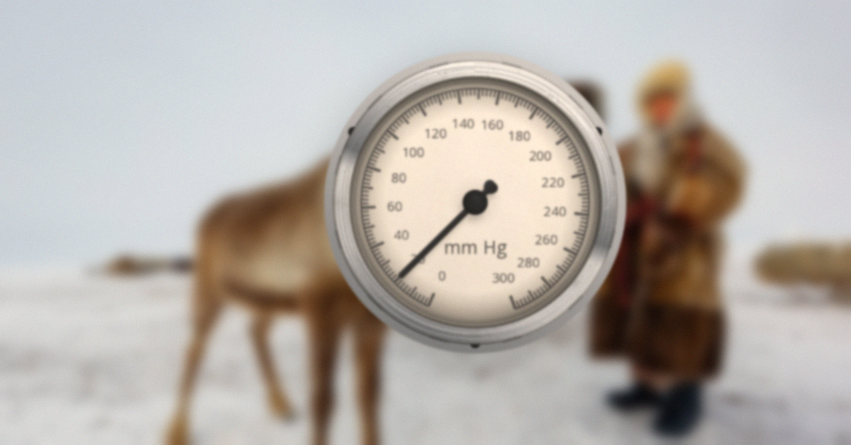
20 mmHg
